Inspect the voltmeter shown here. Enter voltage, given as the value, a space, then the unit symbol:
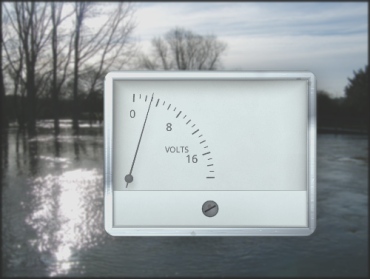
3 V
